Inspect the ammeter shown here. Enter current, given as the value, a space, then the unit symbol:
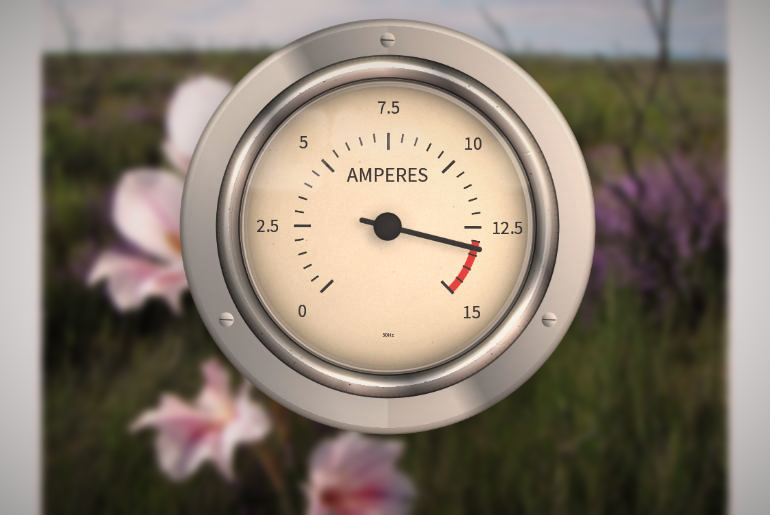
13.25 A
